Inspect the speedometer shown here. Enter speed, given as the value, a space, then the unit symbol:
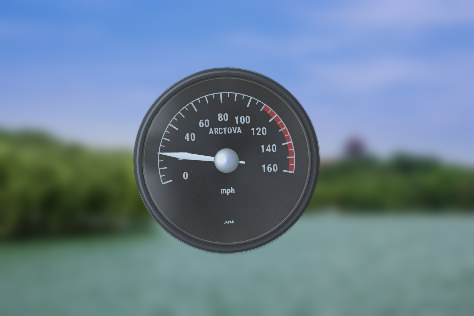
20 mph
